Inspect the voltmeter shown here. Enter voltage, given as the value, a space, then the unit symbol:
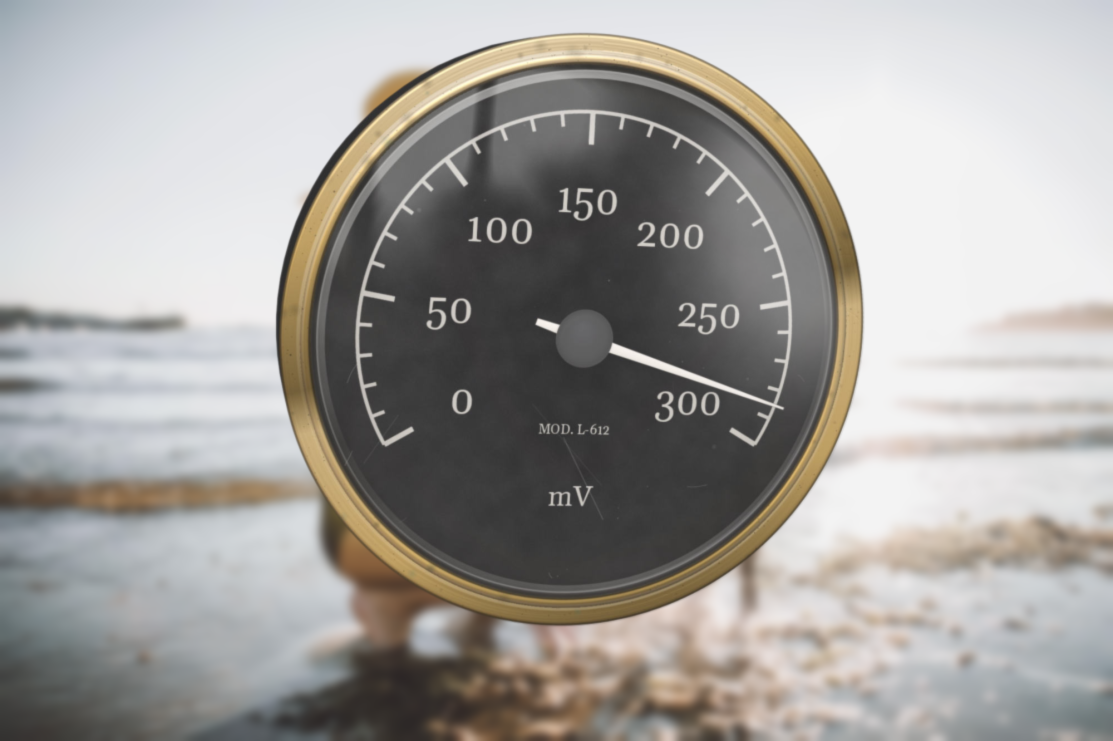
285 mV
